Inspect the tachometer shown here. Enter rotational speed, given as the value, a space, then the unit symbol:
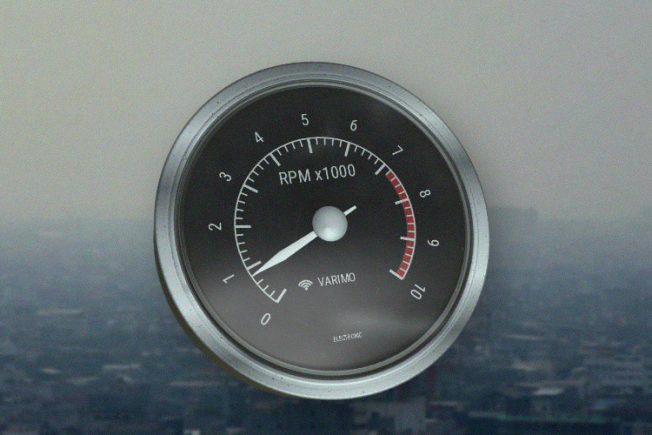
800 rpm
